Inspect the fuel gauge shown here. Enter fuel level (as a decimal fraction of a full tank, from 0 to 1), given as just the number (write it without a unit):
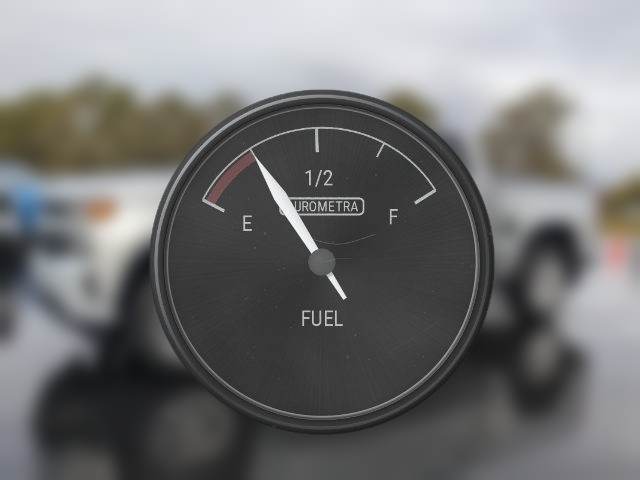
0.25
